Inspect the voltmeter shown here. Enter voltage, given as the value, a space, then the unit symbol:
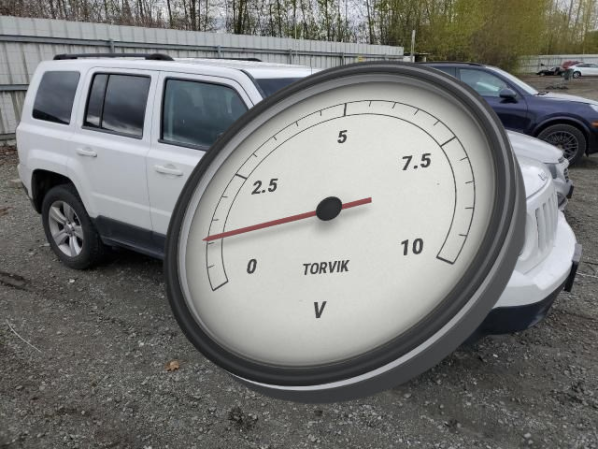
1 V
